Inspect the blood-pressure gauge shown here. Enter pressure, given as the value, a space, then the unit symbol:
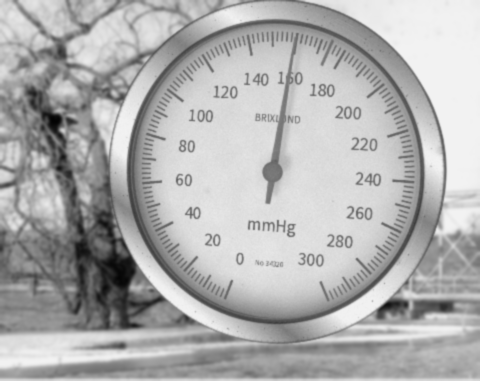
160 mmHg
